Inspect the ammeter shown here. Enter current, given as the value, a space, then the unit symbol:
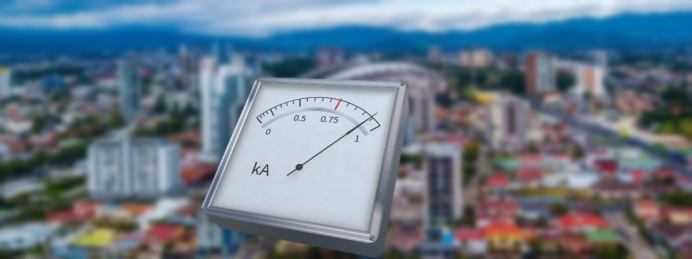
0.95 kA
